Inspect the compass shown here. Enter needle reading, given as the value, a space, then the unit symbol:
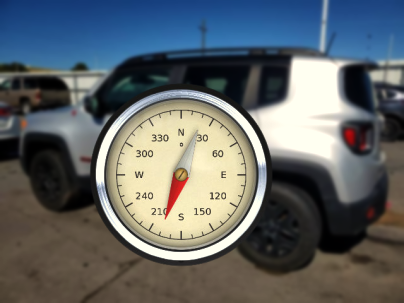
200 °
